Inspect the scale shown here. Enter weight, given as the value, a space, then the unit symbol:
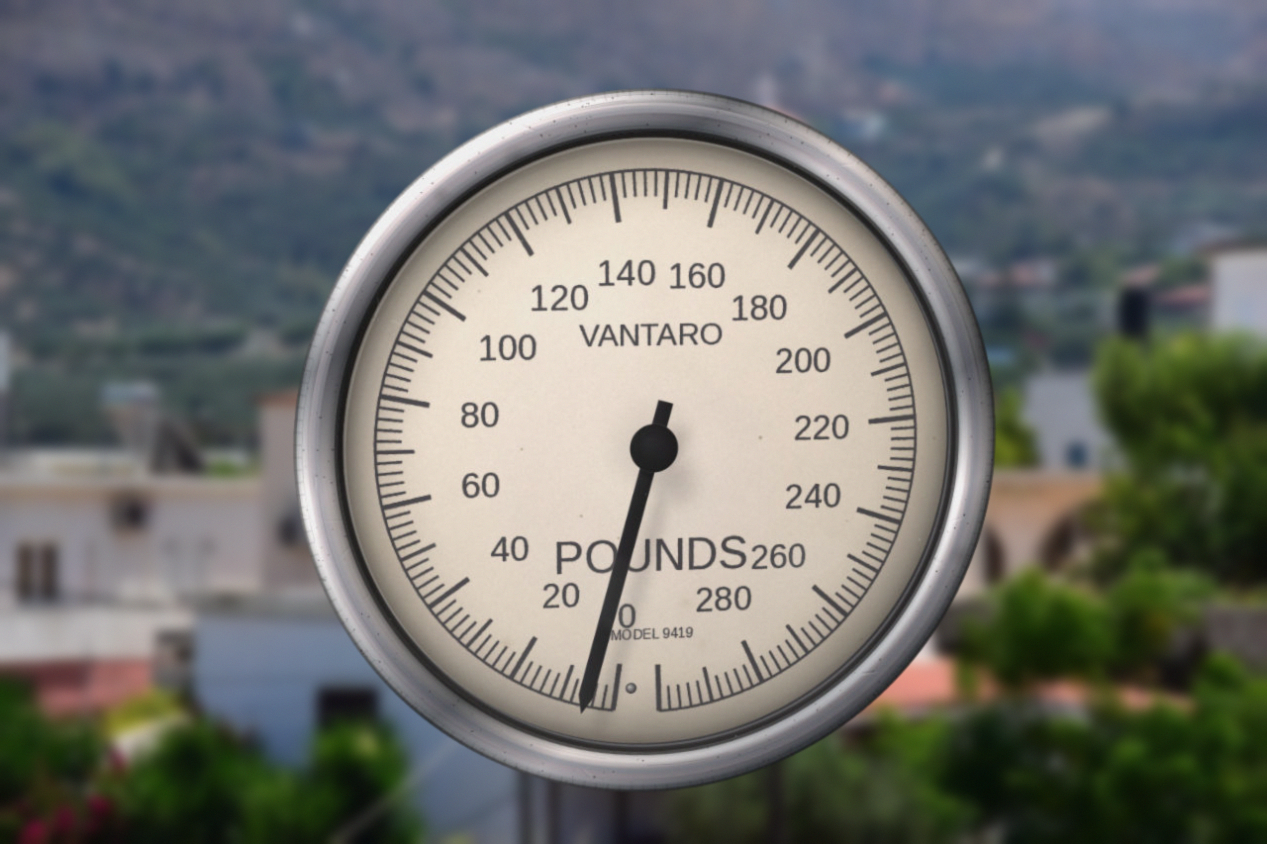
6 lb
